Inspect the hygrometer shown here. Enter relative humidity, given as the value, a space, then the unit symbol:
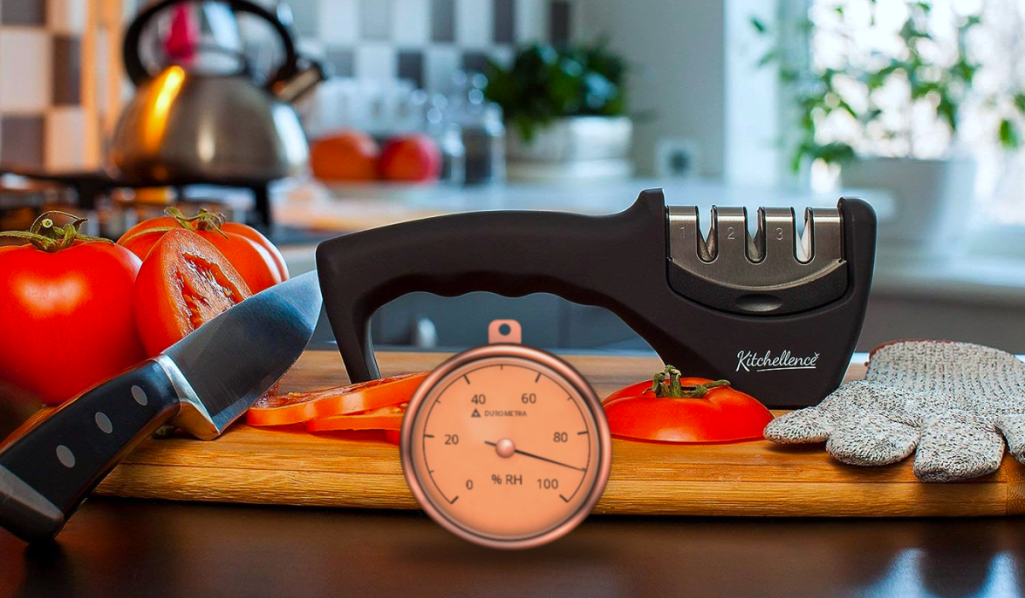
90 %
